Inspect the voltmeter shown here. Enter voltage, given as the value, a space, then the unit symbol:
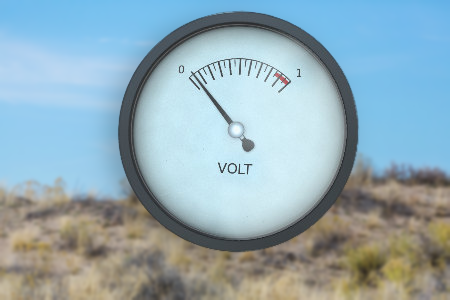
0.05 V
